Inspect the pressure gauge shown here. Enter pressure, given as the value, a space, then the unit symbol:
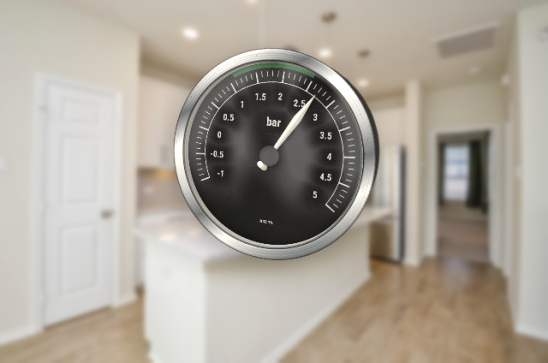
2.7 bar
